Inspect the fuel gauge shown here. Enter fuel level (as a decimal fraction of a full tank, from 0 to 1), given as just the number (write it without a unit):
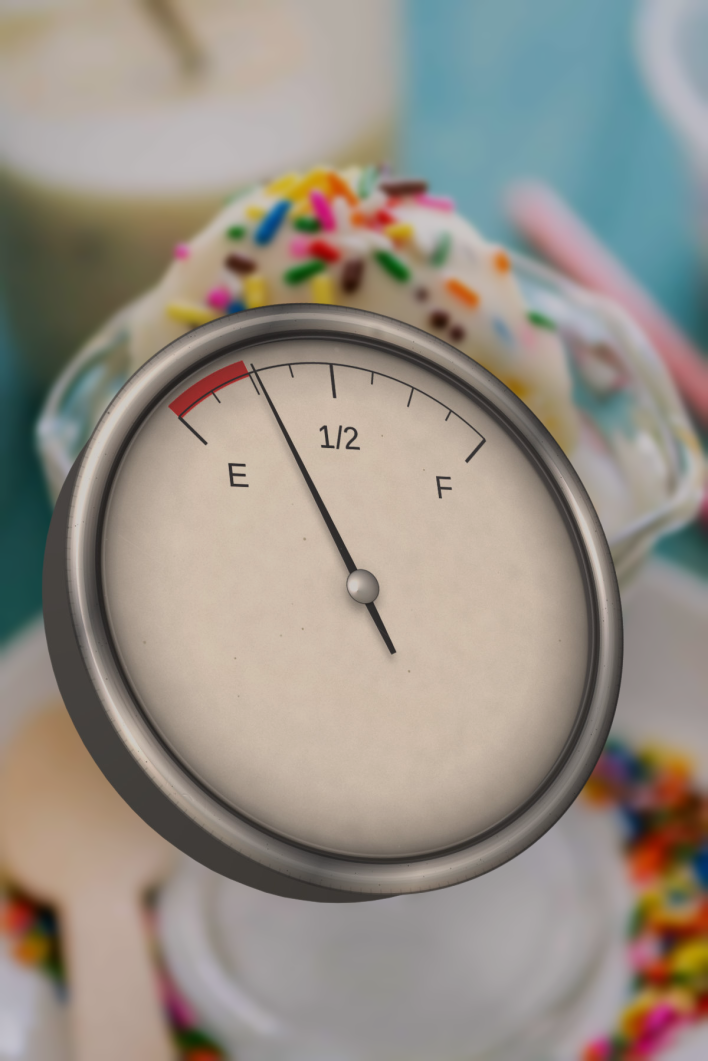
0.25
